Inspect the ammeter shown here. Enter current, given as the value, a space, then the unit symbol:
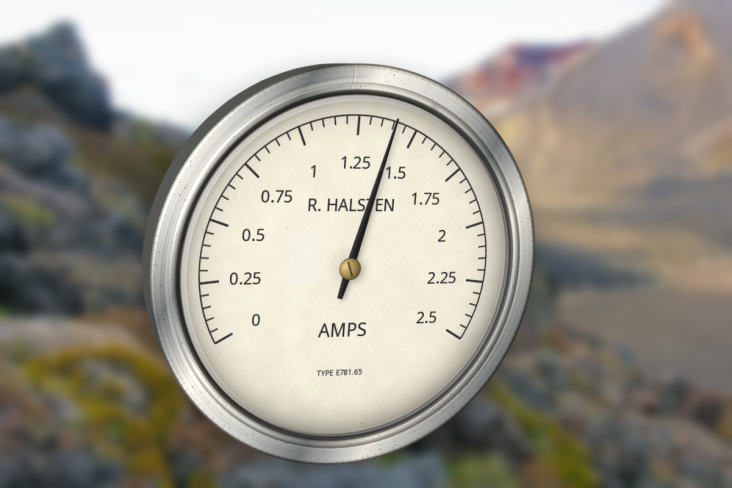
1.4 A
